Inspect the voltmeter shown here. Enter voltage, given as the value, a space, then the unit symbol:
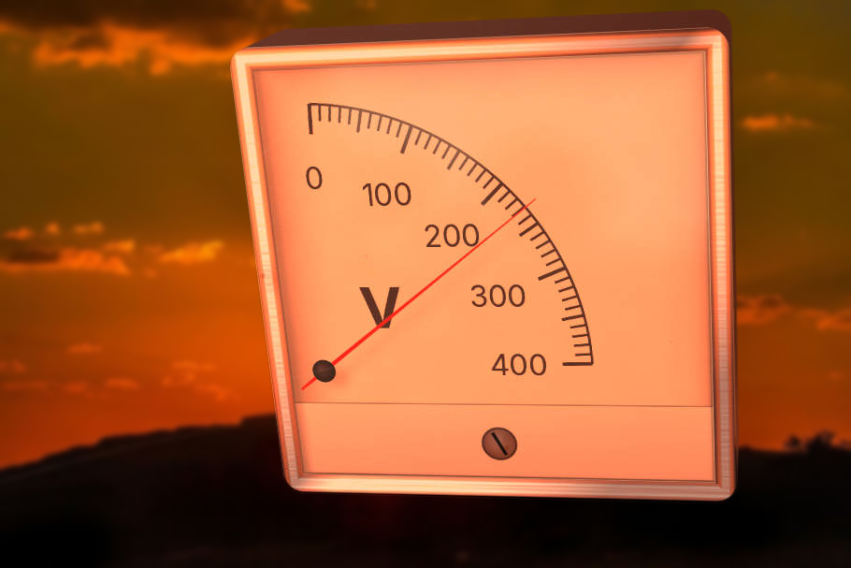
230 V
